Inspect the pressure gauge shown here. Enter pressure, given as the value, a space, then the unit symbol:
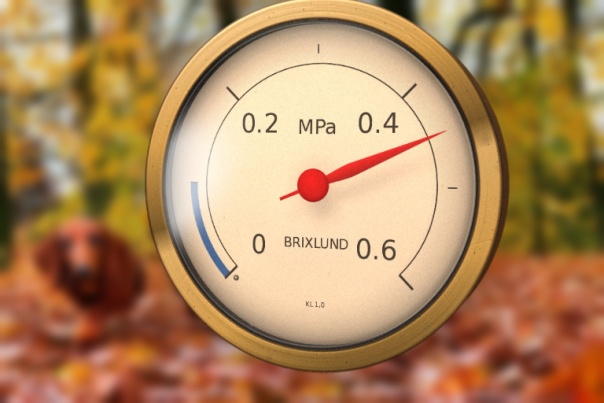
0.45 MPa
